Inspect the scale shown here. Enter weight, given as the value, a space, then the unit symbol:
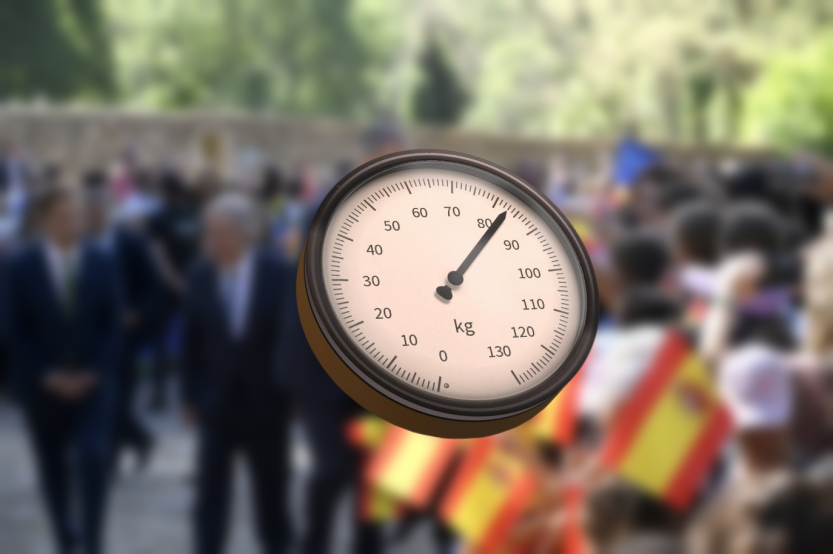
83 kg
